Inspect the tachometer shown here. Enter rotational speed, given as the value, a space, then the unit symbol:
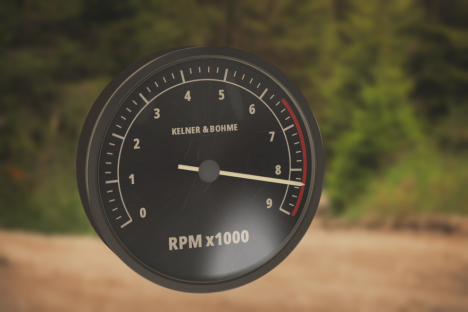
8300 rpm
